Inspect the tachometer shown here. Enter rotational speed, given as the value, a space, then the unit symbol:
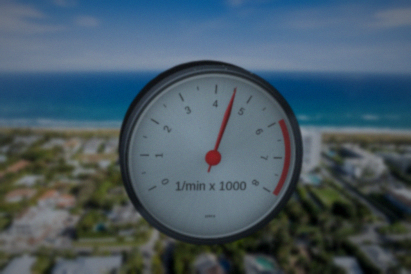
4500 rpm
